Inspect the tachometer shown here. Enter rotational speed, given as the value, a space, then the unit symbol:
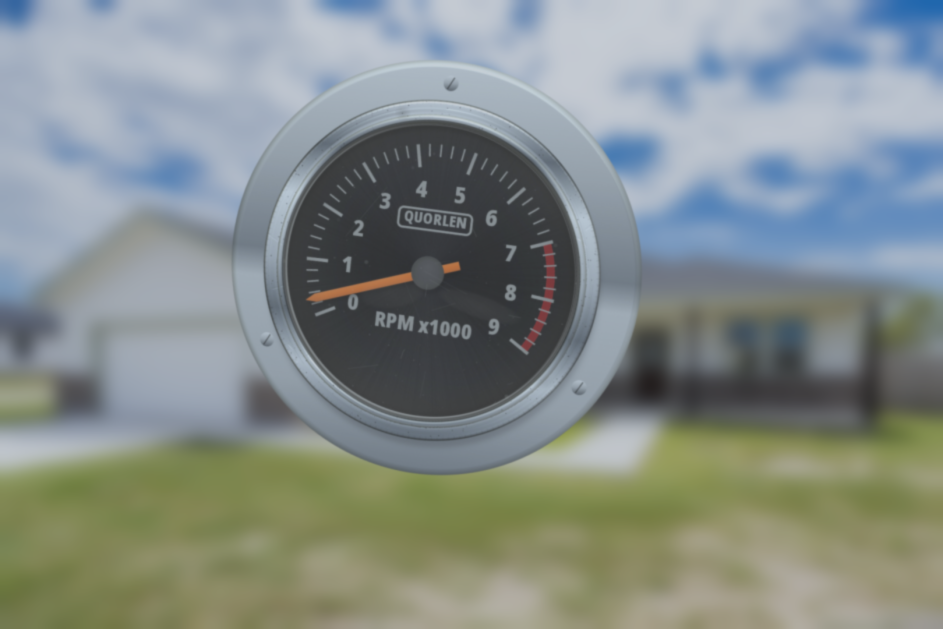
300 rpm
